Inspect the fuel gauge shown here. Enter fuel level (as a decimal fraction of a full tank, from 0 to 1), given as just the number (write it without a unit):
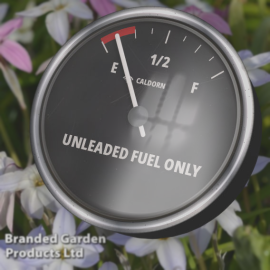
0.125
